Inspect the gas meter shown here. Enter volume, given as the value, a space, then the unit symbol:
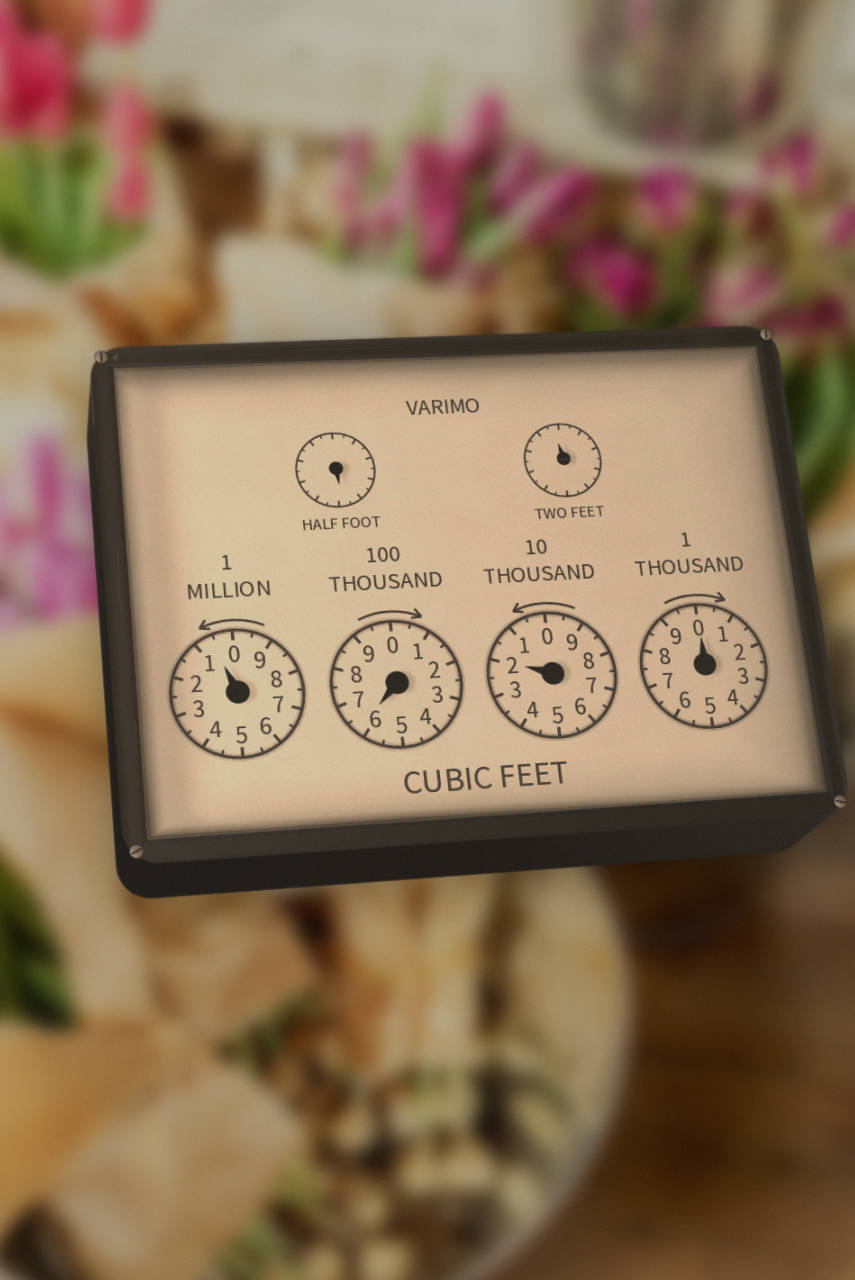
62000 ft³
